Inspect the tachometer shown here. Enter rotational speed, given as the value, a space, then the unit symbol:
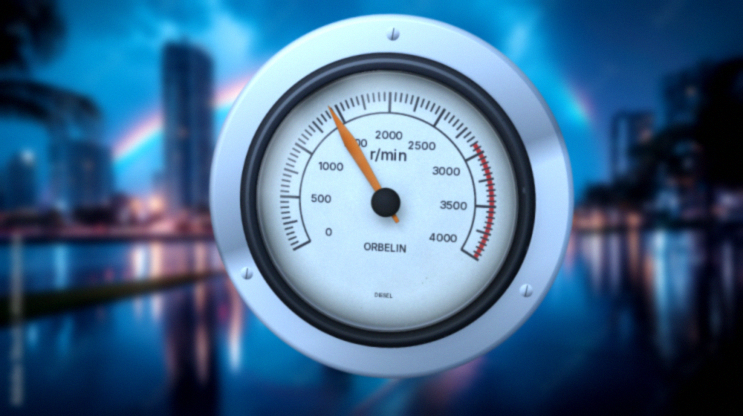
1450 rpm
